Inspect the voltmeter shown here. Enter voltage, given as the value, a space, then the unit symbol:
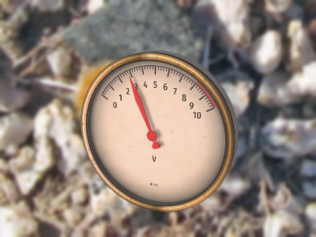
3 V
